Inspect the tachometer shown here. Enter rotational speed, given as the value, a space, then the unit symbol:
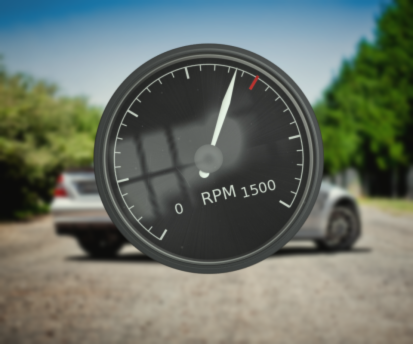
925 rpm
